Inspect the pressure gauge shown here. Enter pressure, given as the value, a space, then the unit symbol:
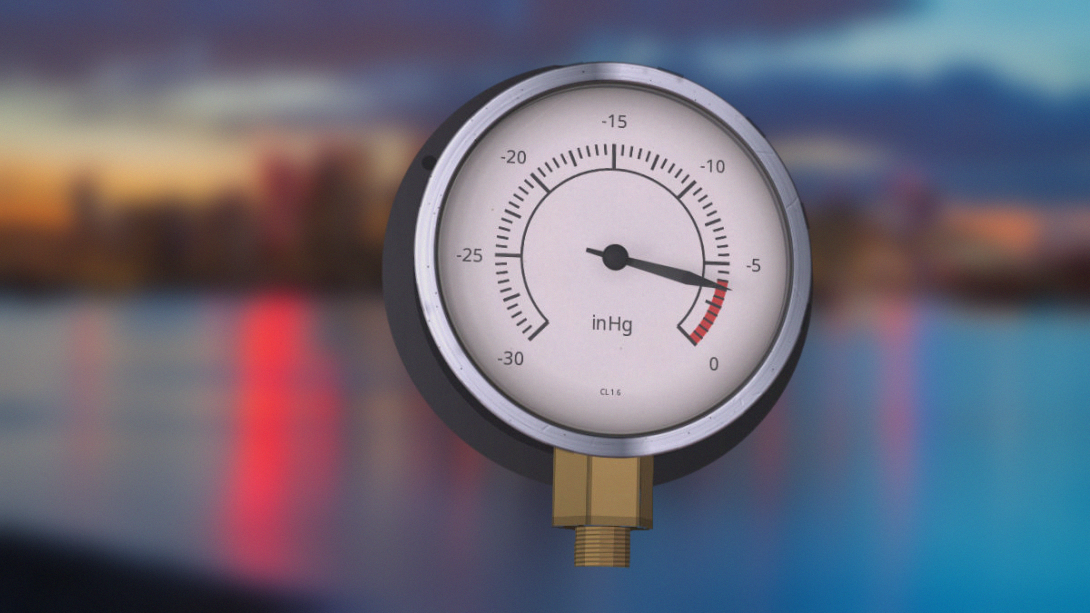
-3.5 inHg
